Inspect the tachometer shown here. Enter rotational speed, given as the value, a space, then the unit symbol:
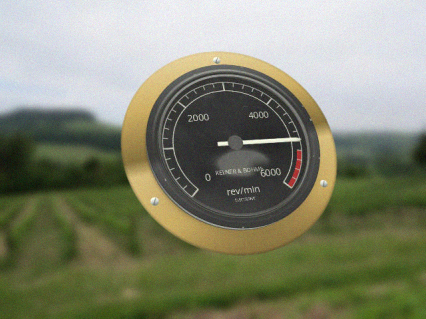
5000 rpm
